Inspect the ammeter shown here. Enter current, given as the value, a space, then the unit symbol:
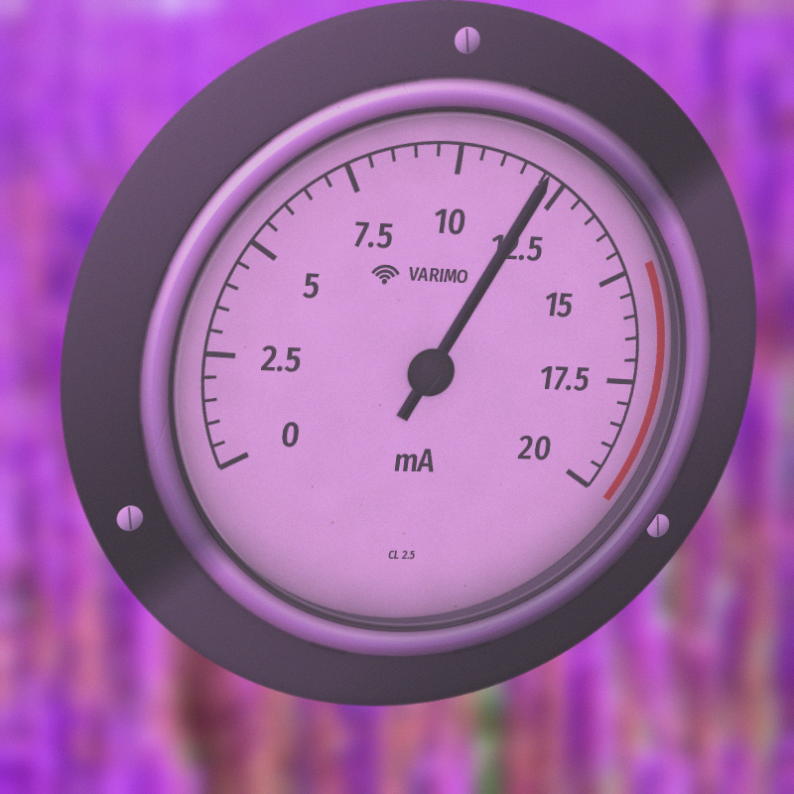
12 mA
